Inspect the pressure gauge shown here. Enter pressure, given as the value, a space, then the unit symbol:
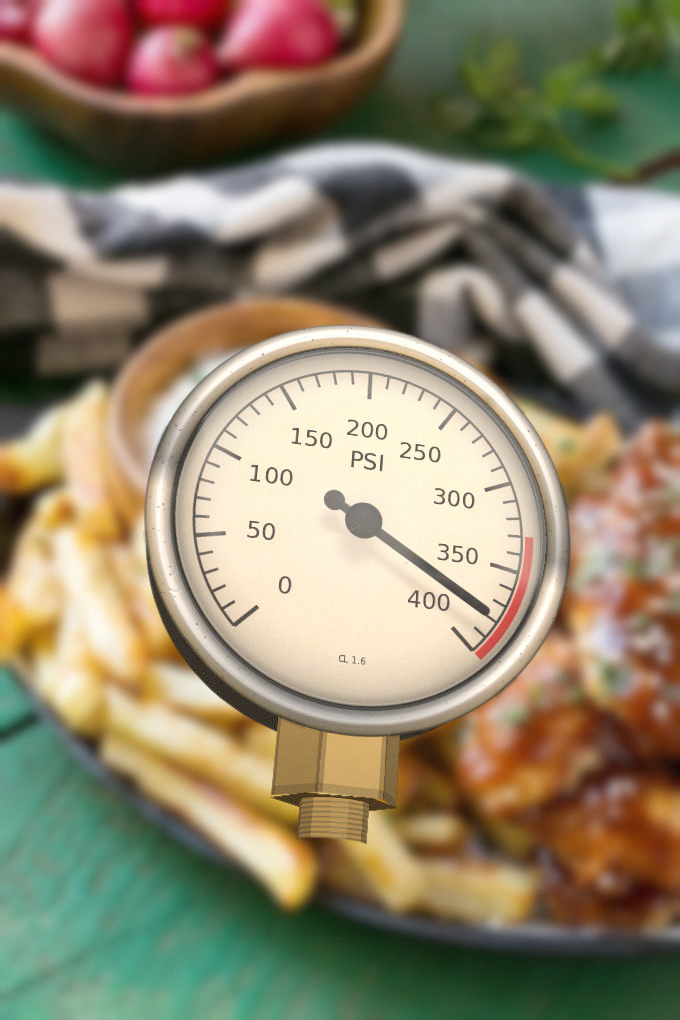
380 psi
